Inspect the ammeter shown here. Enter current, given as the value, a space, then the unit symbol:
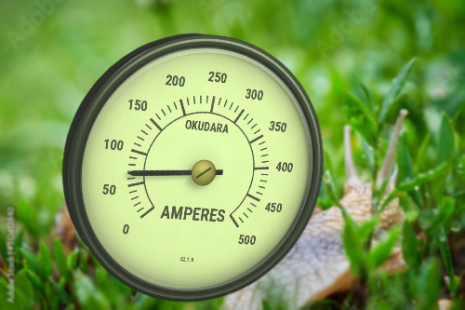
70 A
